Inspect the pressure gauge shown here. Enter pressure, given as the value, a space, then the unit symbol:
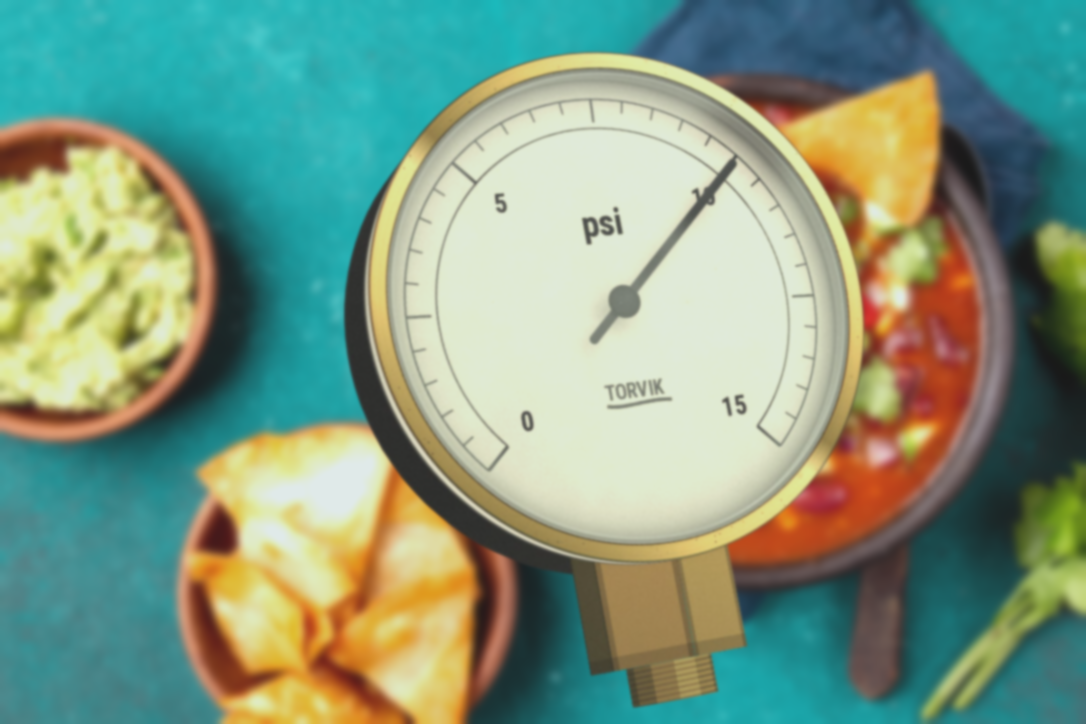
10 psi
